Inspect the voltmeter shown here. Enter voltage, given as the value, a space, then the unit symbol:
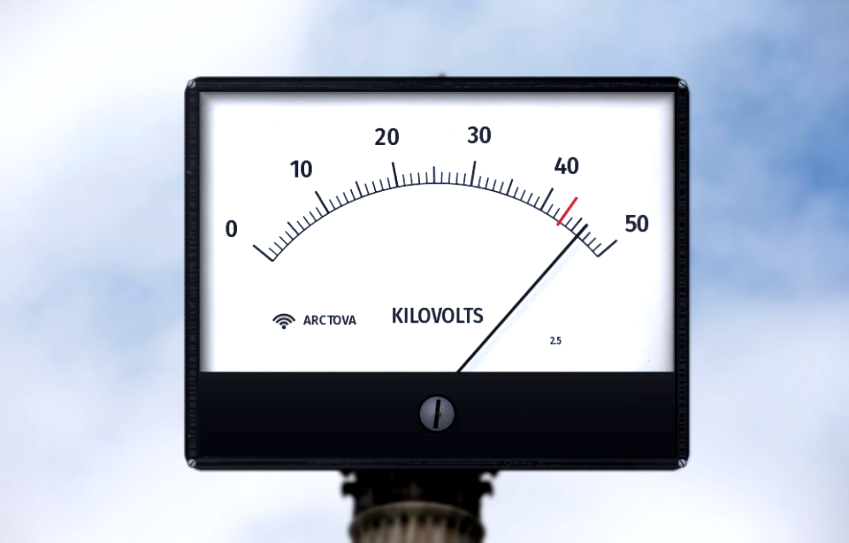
46 kV
